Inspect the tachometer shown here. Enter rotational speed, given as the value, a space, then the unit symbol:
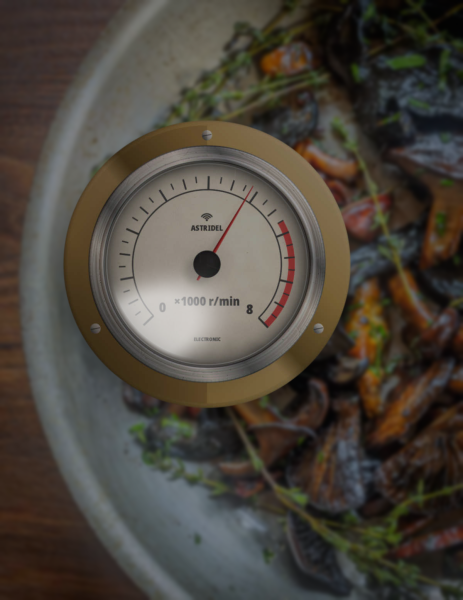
4875 rpm
